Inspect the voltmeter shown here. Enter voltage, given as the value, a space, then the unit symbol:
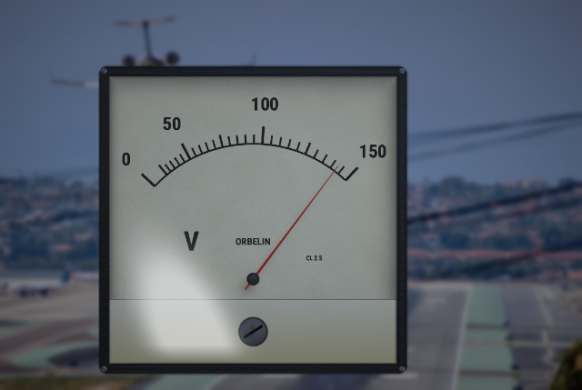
142.5 V
